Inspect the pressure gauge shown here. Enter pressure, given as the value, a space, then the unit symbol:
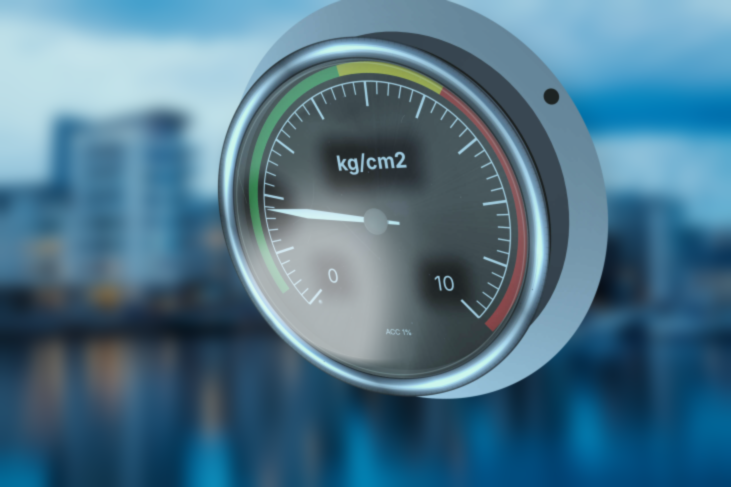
1.8 kg/cm²
